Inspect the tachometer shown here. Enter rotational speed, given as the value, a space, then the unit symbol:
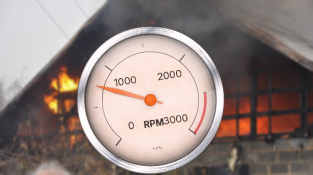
750 rpm
